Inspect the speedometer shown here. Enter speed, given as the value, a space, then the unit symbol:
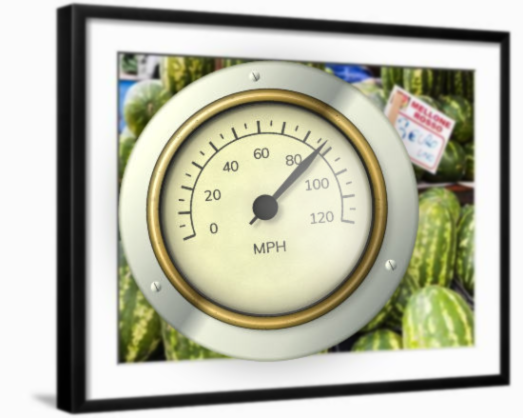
87.5 mph
